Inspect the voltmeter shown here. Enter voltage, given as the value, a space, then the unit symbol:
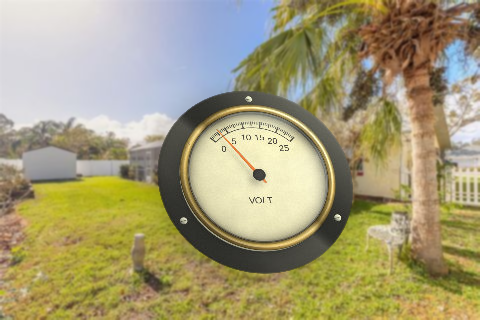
2.5 V
